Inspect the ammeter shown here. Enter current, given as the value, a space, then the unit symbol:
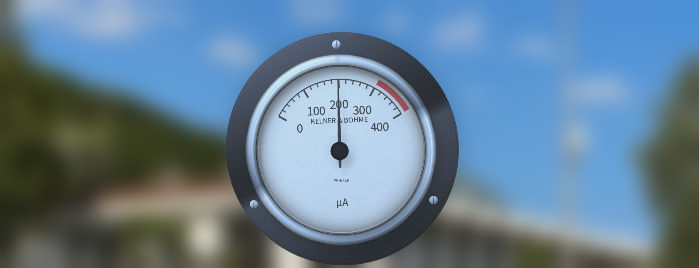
200 µA
